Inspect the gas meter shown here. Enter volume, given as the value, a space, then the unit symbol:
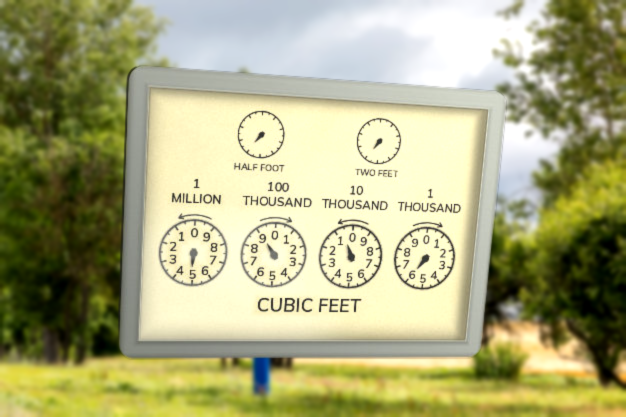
490600 ft³
